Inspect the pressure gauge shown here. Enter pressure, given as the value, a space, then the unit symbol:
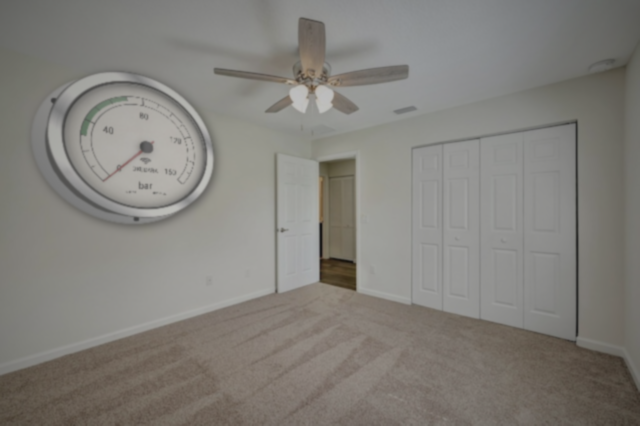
0 bar
